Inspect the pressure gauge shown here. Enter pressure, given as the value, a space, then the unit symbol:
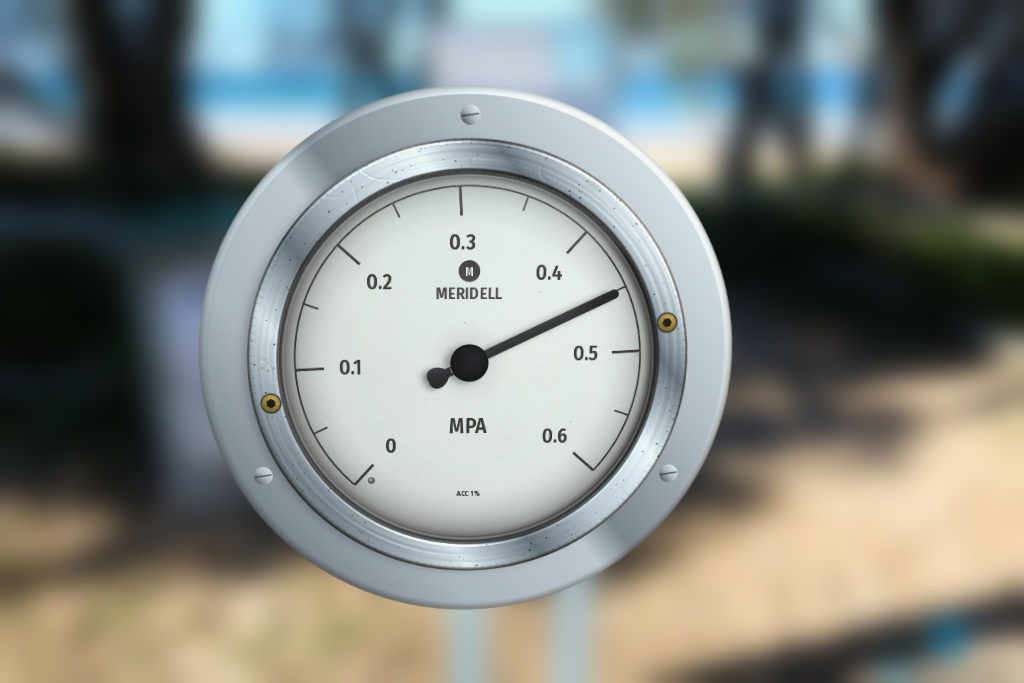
0.45 MPa
